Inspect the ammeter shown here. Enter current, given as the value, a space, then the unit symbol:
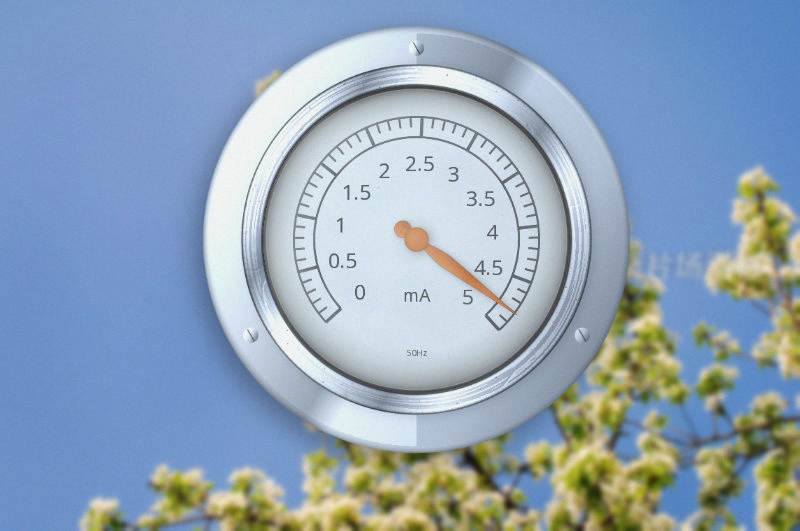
4.8 mA
